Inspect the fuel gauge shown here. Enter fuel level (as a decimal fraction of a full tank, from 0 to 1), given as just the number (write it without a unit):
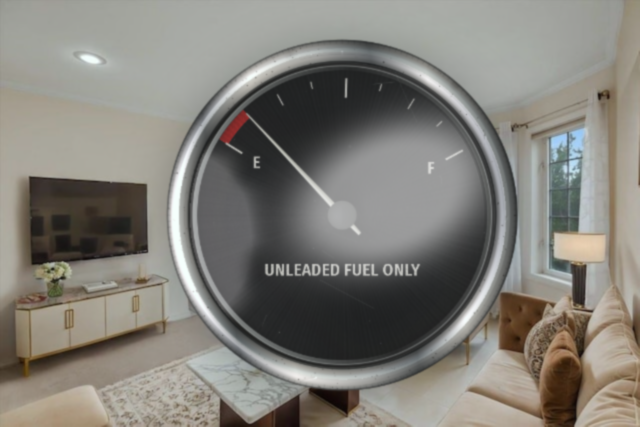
0.125
